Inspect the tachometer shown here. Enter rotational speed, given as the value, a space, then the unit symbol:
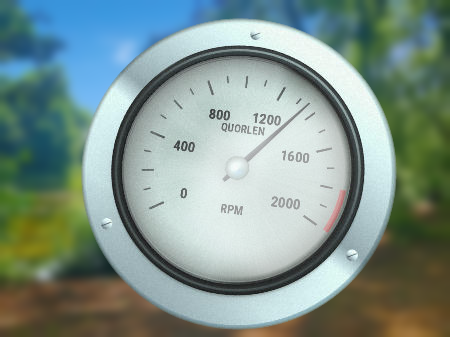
1350 rpm
